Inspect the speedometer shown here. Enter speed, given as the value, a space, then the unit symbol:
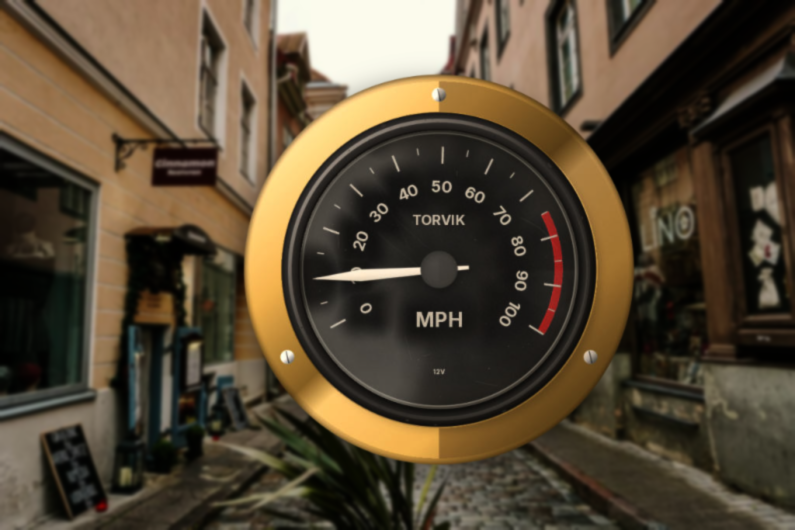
10 mph
